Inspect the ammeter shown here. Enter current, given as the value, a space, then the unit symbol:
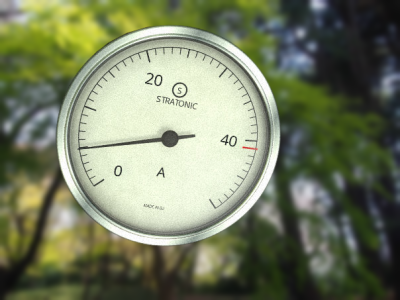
5 A
